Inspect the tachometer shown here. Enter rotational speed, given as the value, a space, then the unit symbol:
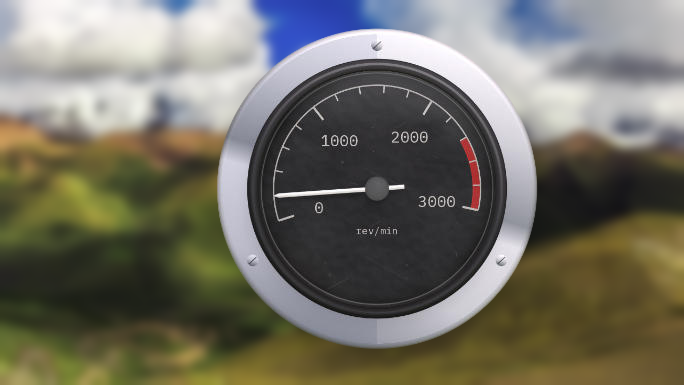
200 rpm
